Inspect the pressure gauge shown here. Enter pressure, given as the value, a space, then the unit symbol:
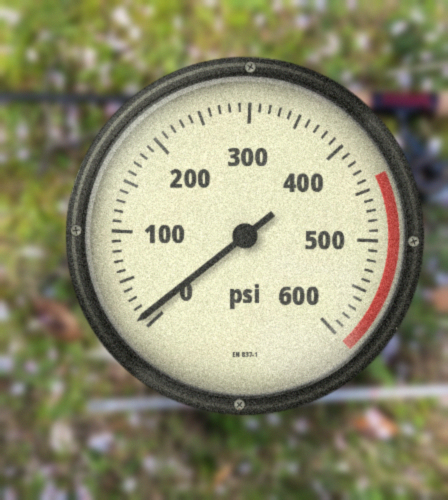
10 psi
